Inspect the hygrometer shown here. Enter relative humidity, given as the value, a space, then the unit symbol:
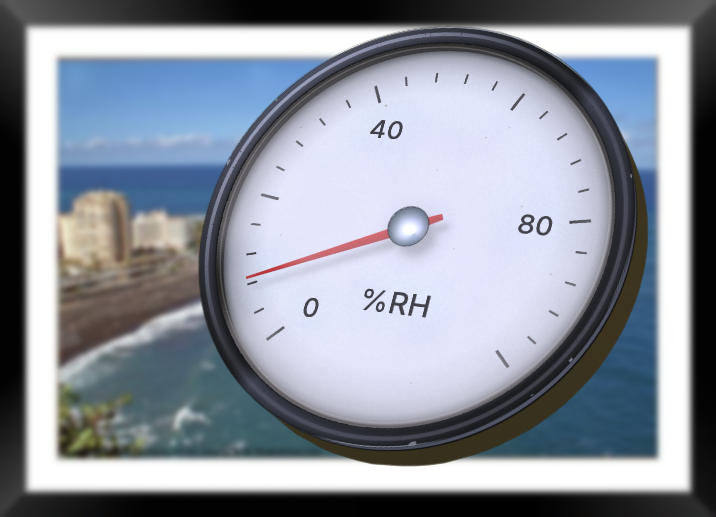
8 %
